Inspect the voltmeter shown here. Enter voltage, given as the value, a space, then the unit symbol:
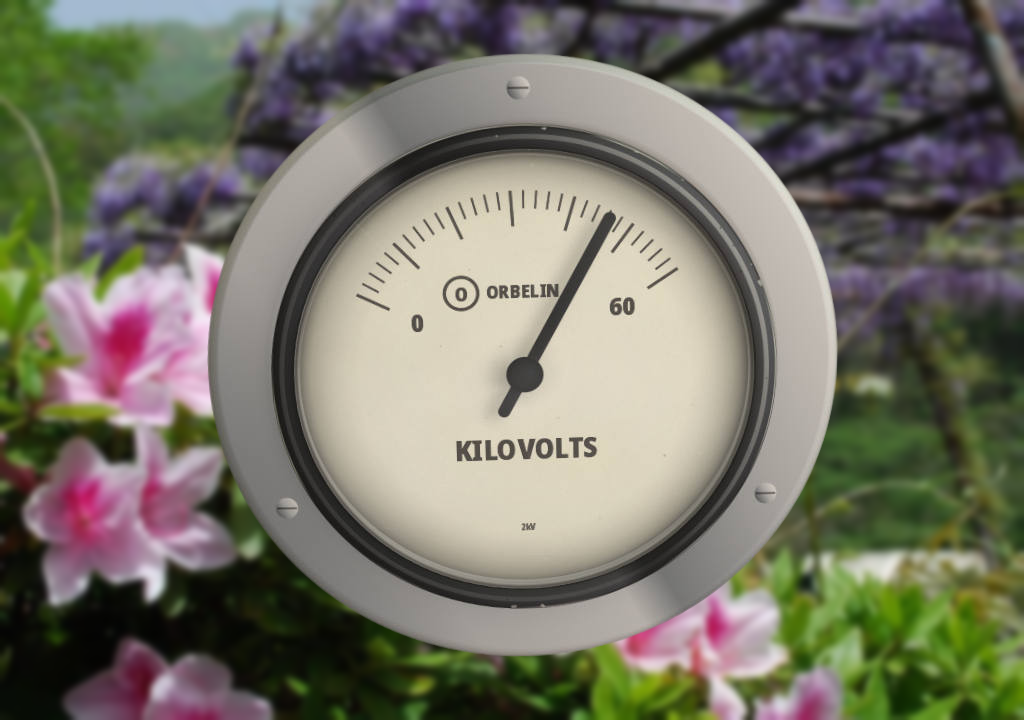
46 kV
